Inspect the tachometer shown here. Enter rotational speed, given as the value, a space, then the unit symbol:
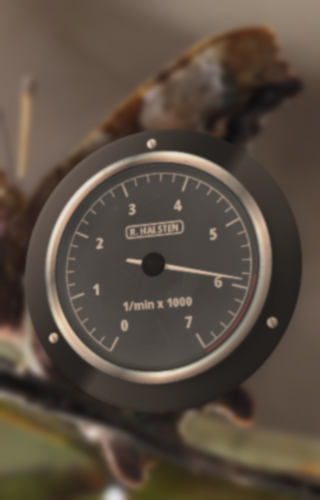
5900 rpm
